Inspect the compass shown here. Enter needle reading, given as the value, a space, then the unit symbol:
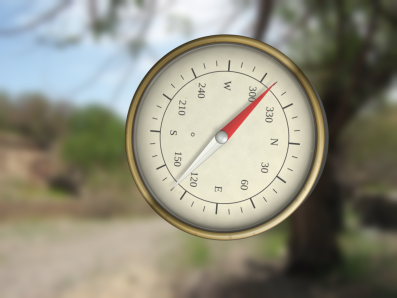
310 °
